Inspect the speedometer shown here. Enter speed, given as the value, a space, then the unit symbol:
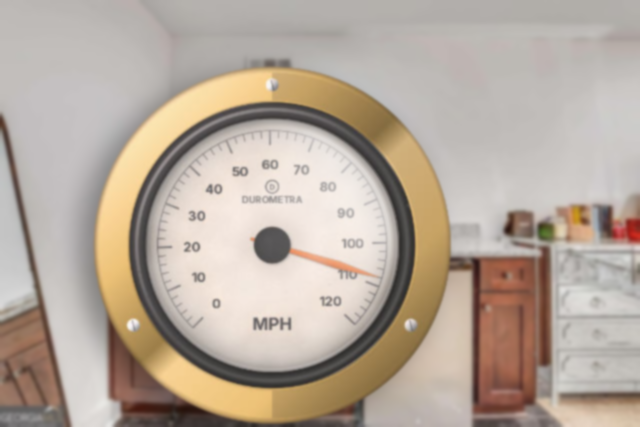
108 mph
